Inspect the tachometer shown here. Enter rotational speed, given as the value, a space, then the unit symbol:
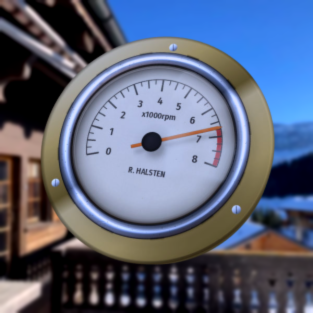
6750 rpm
